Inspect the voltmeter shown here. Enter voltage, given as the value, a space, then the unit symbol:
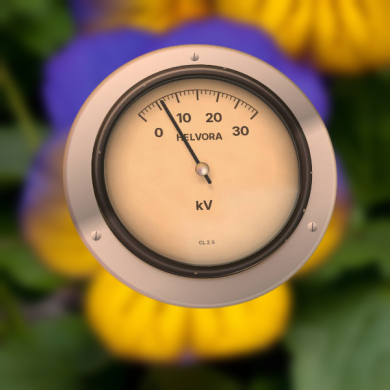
6 kV
